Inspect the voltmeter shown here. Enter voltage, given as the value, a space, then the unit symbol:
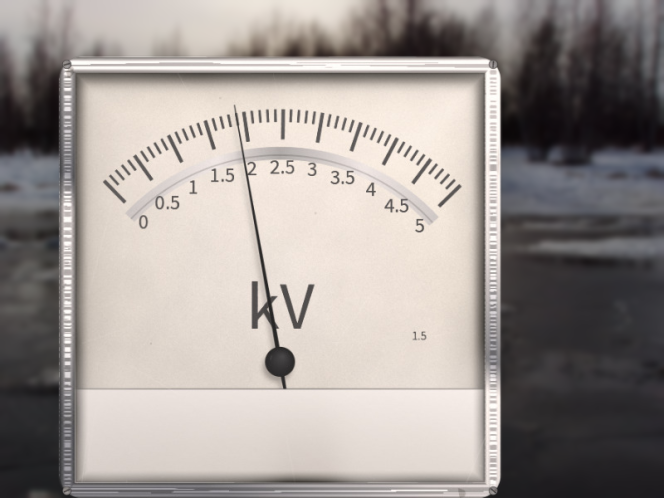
1.9 kV
